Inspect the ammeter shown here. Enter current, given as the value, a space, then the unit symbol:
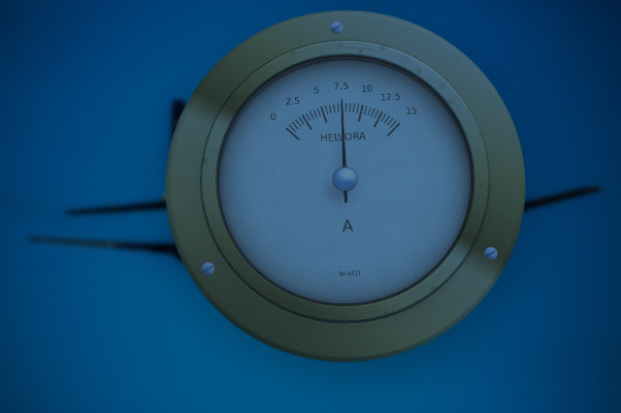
7.5 A
